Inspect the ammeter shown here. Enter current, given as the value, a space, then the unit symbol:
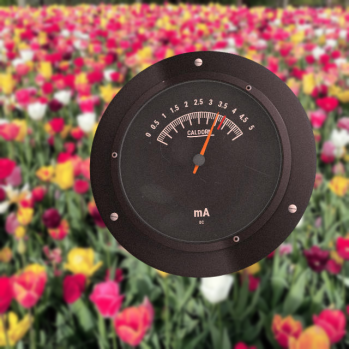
3.5 mA
